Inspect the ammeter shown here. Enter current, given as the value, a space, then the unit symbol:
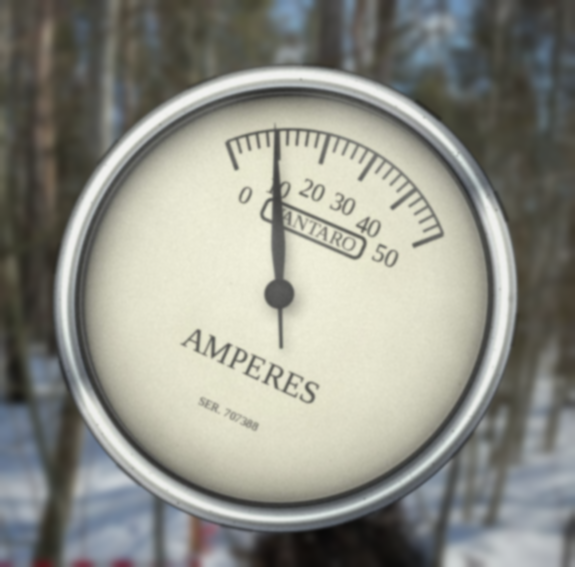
10 A
